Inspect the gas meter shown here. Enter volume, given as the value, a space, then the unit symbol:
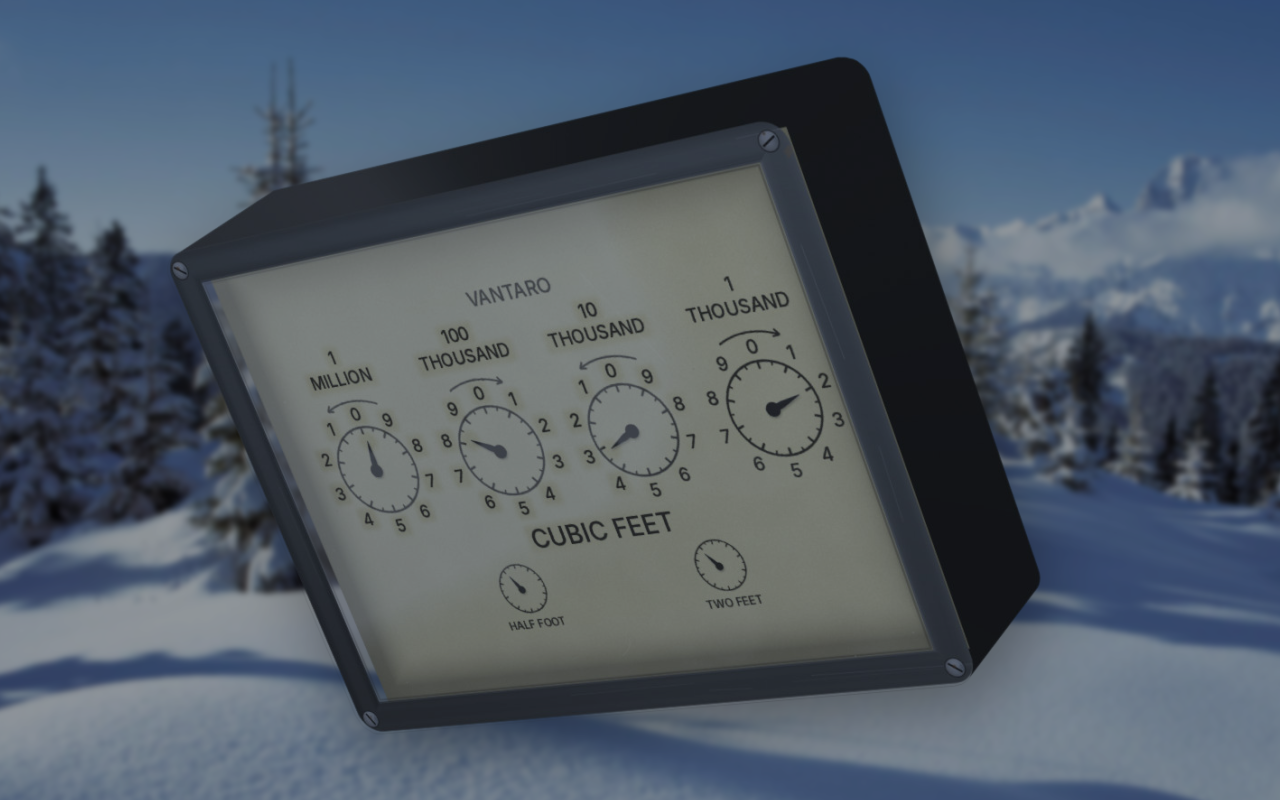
983200 ft³
